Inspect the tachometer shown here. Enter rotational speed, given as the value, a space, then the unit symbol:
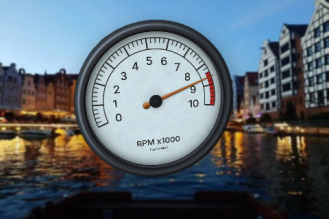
8600 rpm
